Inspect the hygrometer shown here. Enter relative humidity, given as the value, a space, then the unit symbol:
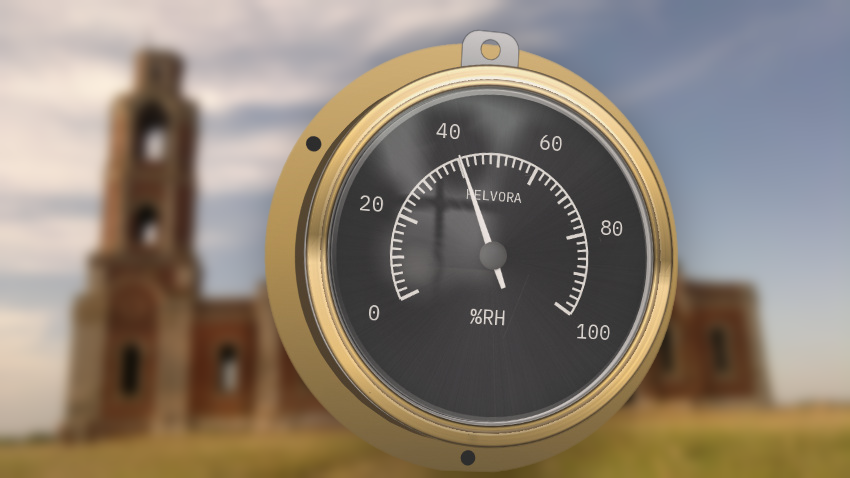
40 %
